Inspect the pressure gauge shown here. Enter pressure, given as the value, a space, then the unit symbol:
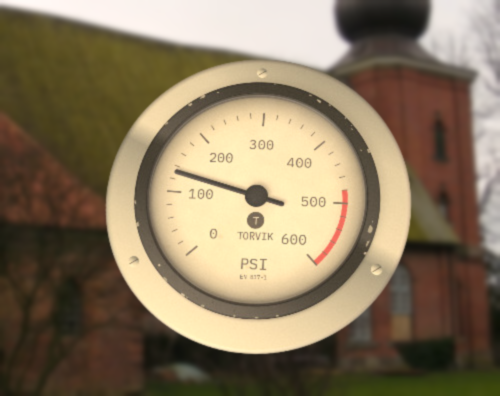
130 psi
